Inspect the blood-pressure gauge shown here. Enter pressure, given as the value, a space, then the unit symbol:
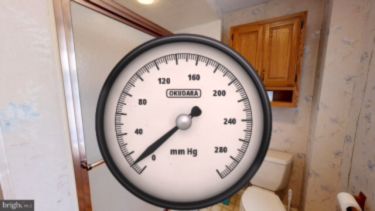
10 mmHg
